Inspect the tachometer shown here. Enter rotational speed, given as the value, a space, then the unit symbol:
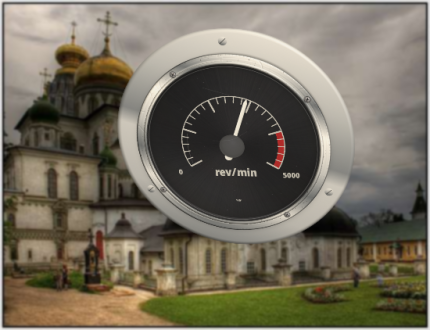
2900 rpm
